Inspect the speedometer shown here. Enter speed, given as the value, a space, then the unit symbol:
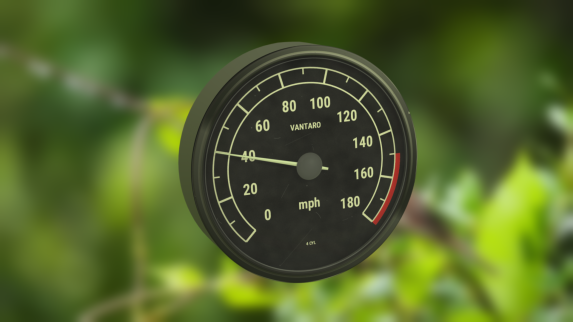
40 mph
